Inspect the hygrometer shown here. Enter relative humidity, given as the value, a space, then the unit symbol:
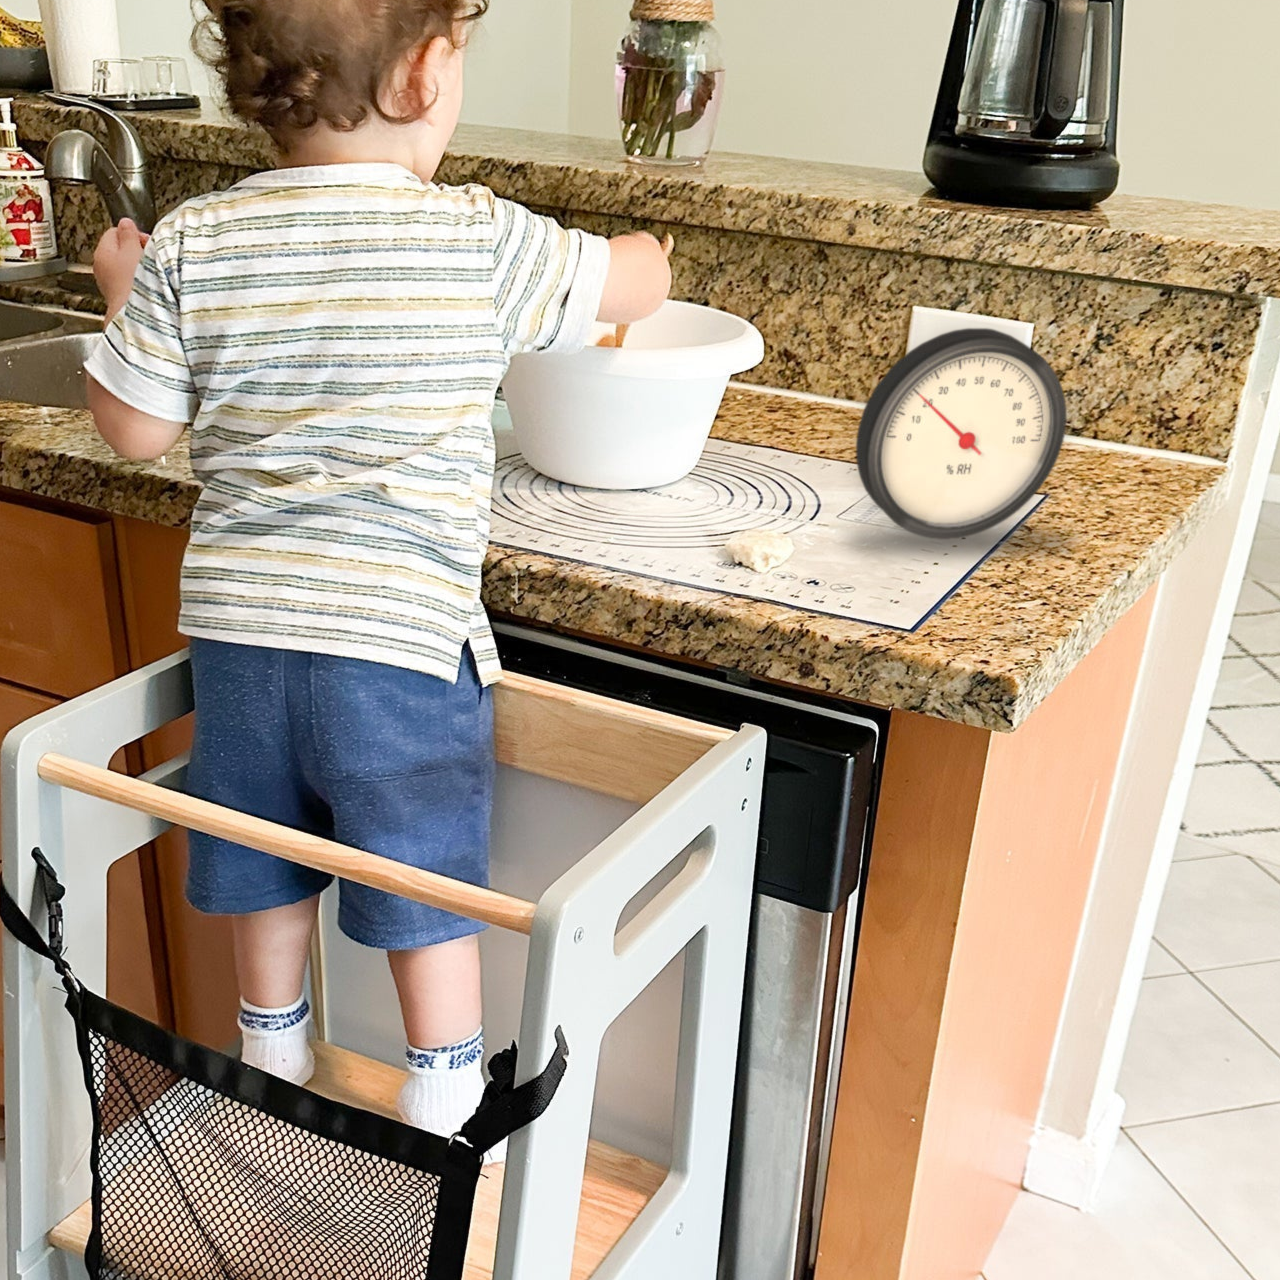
20 %
